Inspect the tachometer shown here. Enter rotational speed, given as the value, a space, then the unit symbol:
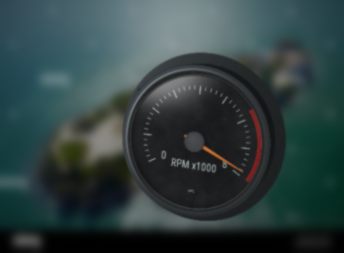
7800 rpm
